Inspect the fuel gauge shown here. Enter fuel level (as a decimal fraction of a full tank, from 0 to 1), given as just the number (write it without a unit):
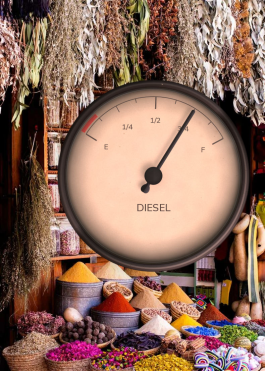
0.75
